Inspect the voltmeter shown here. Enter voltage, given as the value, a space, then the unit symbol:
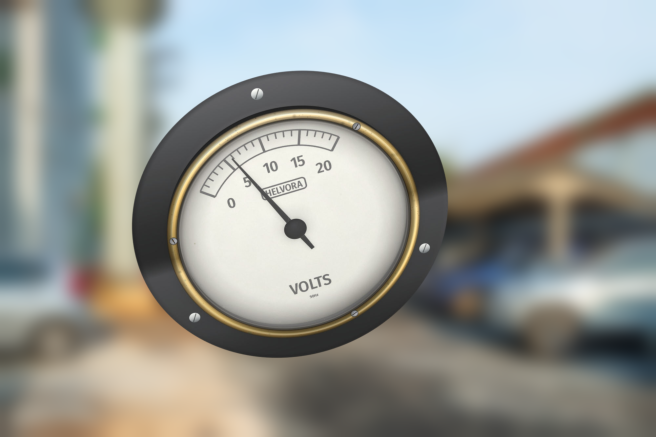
6 V
